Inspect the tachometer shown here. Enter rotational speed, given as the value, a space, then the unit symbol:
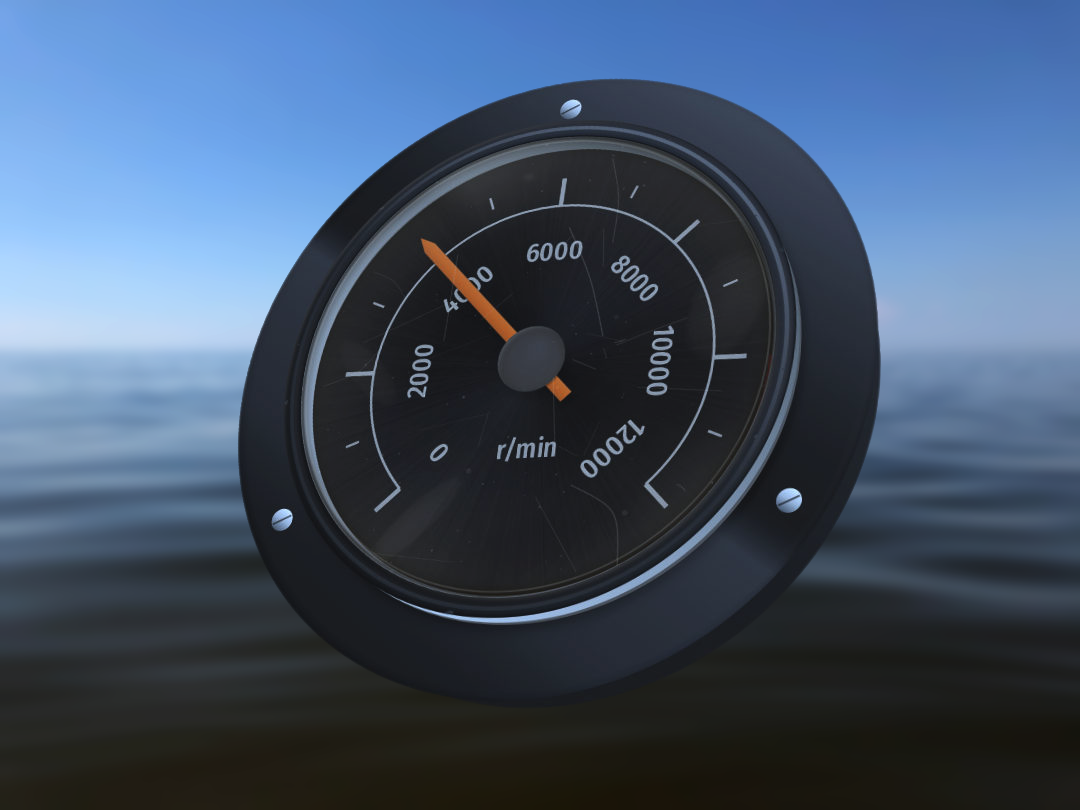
4000 rpm
